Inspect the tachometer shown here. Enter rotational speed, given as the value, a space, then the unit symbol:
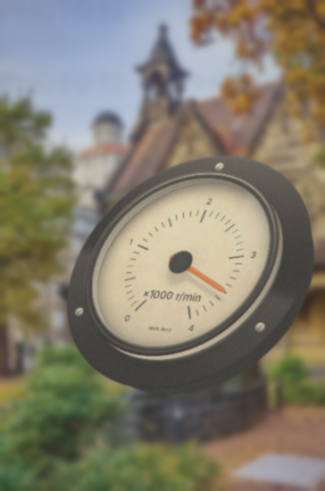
3500 rpm
